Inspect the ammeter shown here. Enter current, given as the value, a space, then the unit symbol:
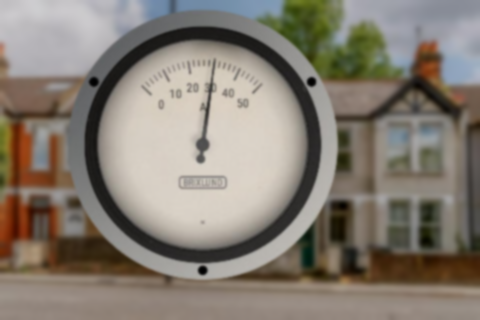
30 A
